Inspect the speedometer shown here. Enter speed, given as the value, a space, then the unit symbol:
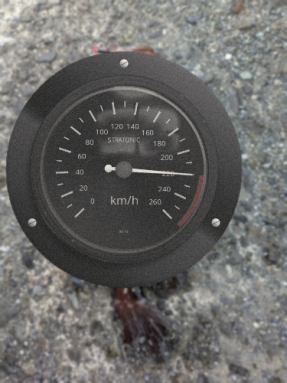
220 km/h
